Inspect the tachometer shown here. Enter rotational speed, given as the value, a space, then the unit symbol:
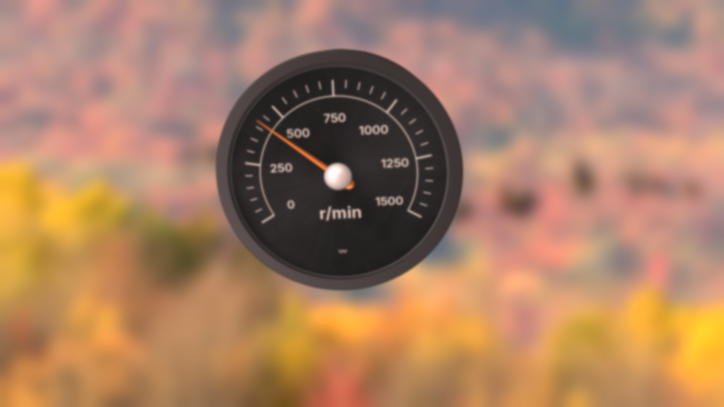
425 rpm
